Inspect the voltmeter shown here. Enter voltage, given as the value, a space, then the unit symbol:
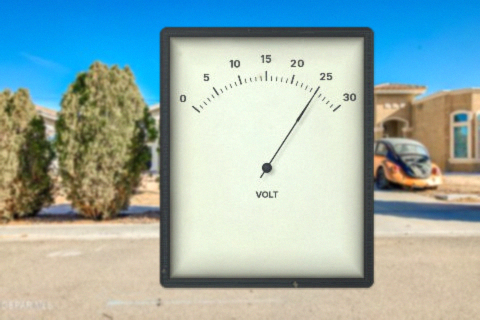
25 V
